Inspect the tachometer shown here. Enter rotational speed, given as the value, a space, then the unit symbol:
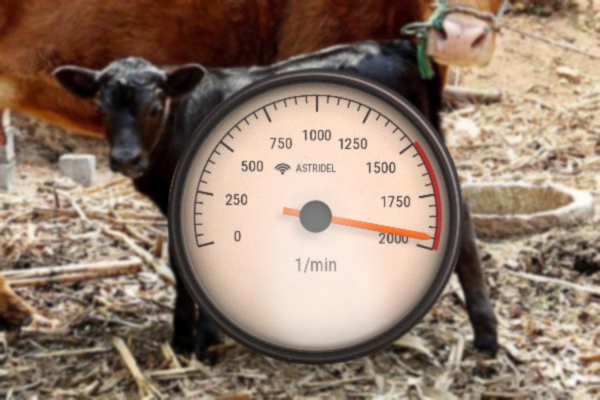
1950 rpm
